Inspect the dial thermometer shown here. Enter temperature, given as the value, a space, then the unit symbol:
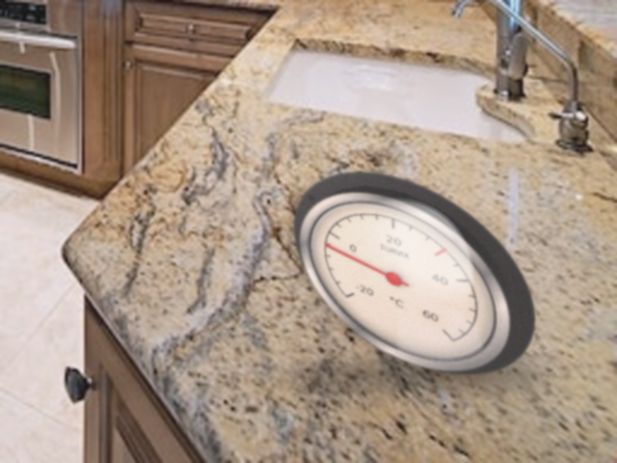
-4 °C
